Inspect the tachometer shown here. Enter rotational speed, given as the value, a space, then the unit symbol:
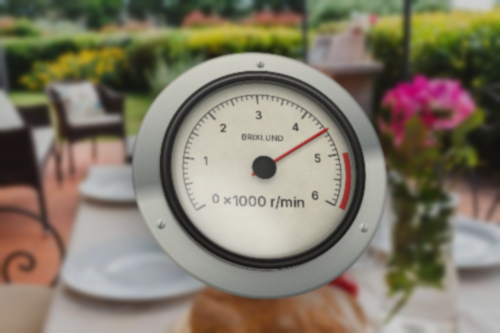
4500 rpm
